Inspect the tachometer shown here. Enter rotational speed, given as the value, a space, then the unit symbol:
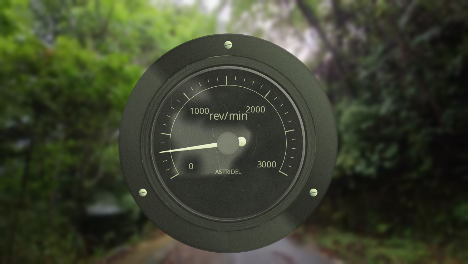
300 rpm
